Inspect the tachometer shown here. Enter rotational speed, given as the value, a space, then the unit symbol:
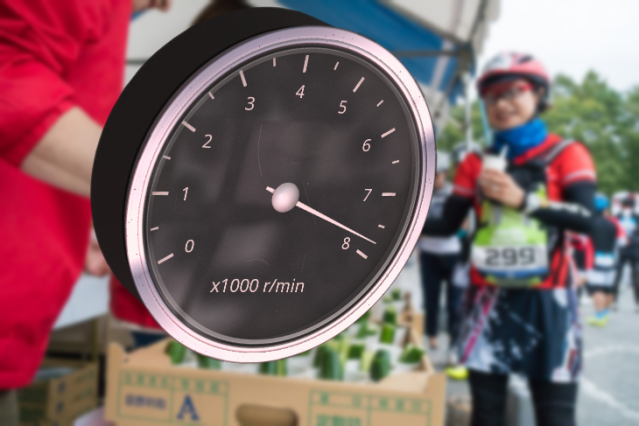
7750 rpm
